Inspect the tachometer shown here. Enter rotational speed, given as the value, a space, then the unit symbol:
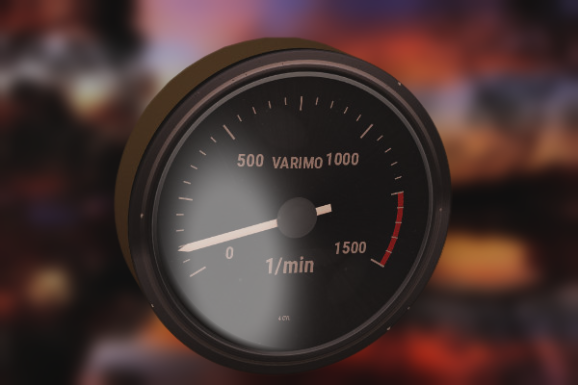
100 rpm
